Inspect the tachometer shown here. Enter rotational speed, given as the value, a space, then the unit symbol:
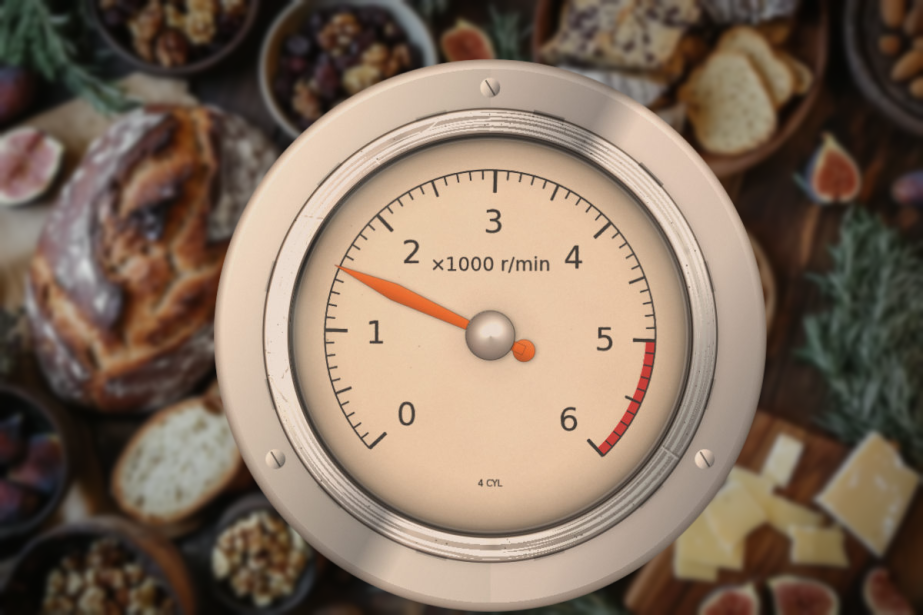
1500 rpm
